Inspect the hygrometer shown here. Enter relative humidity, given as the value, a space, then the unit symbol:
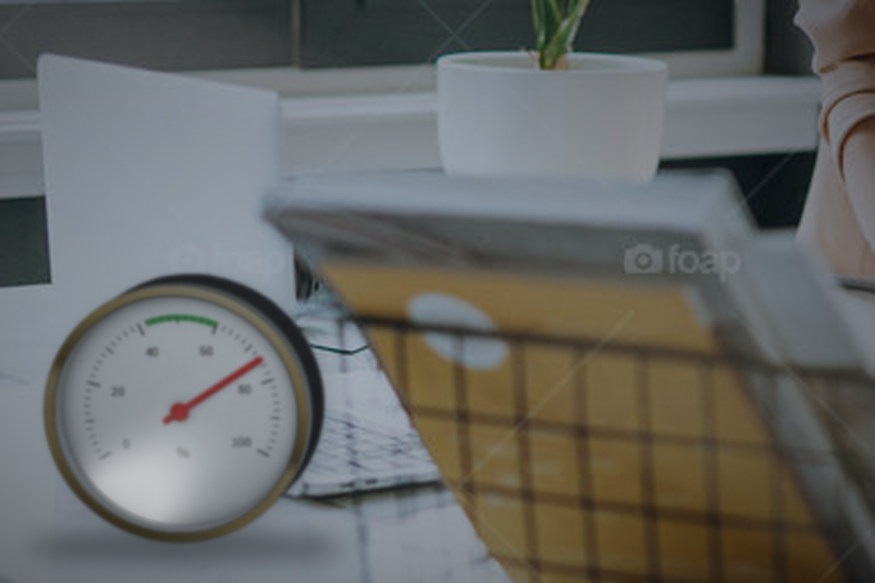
74 %
